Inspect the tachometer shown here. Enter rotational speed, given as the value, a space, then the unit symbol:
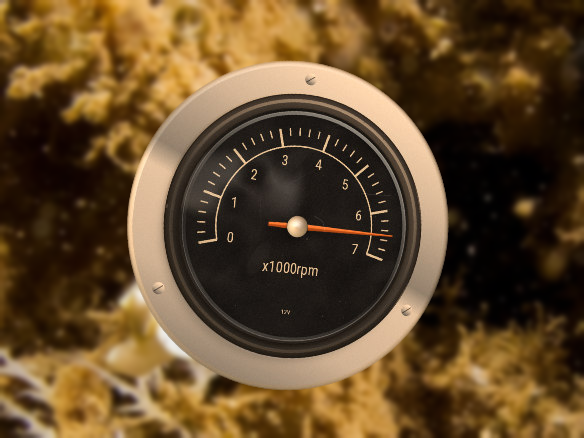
6500 rpm
